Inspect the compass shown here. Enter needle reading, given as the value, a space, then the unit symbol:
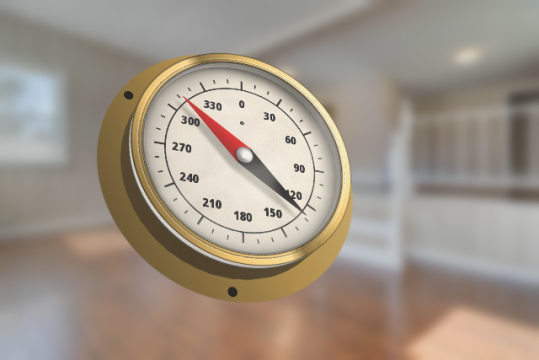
310 °
